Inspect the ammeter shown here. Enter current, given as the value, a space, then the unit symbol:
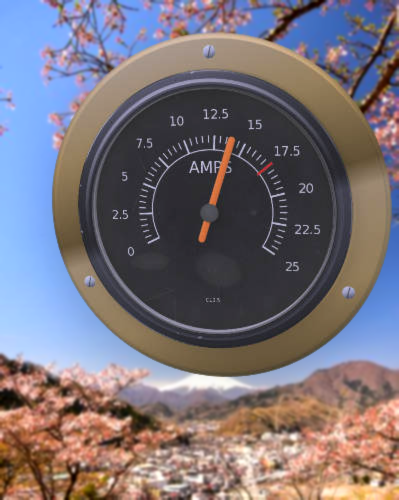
14 A
